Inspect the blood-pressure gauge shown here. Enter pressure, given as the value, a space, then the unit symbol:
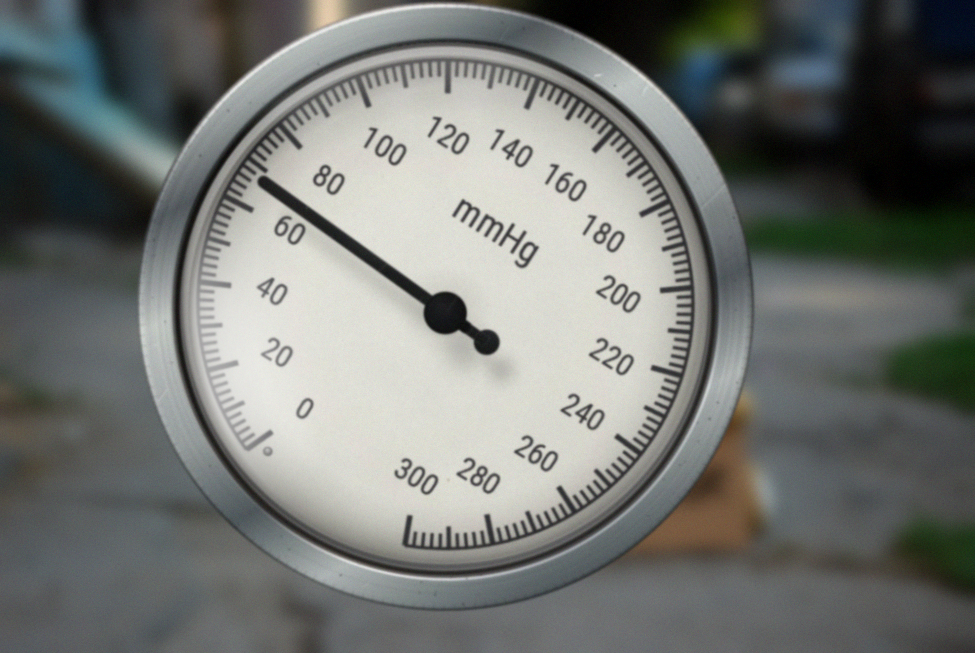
68 mmHg
